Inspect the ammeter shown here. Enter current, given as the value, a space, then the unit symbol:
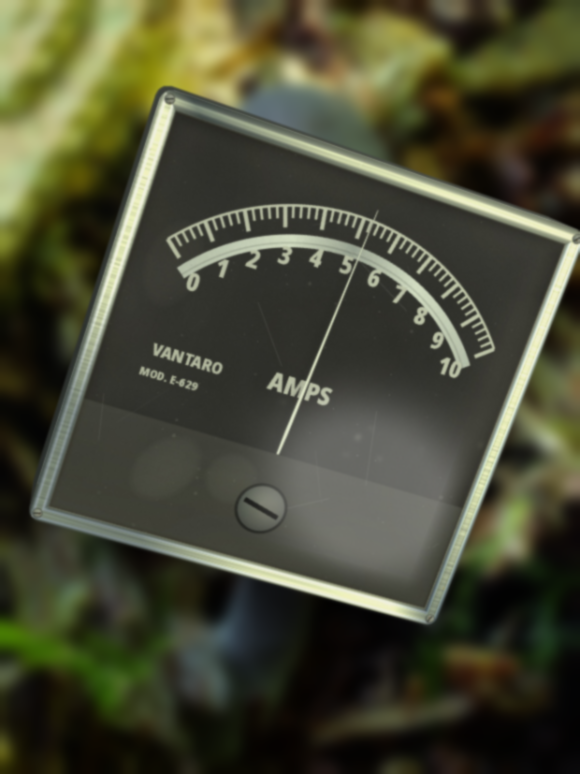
5.2 A
